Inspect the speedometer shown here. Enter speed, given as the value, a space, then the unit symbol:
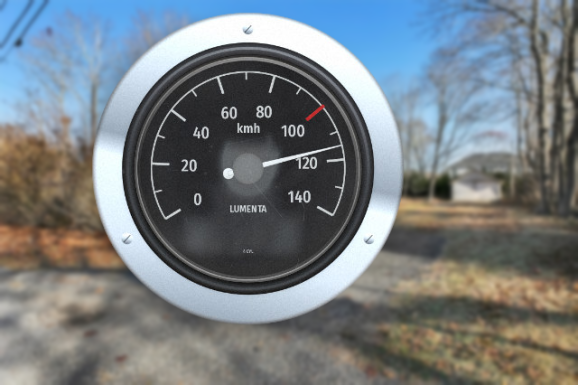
115 km/h
